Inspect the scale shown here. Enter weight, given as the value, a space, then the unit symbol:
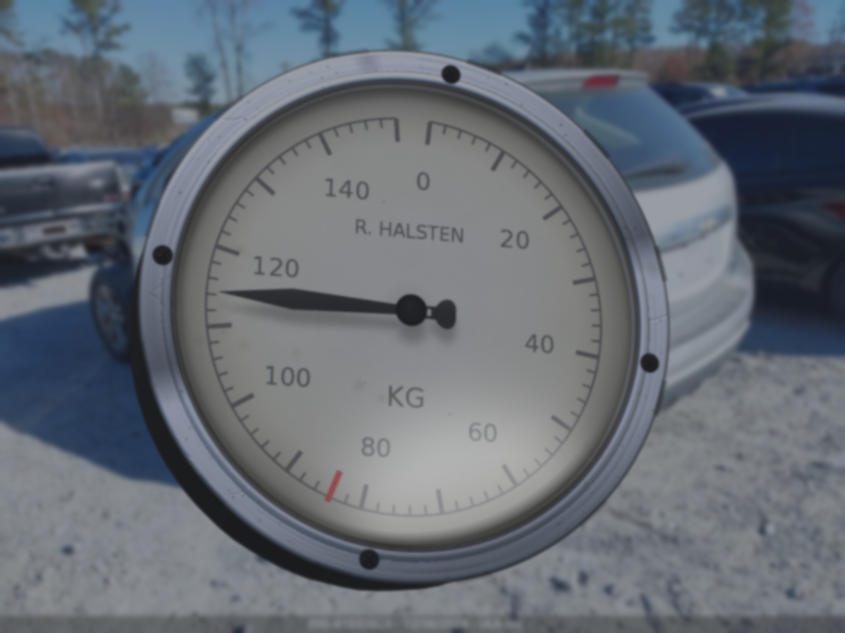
114 kg
